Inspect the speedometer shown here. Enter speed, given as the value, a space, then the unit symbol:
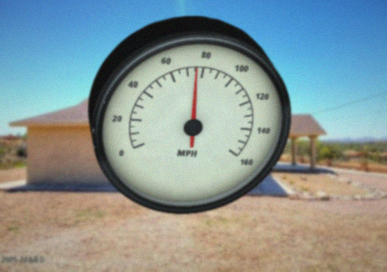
75 mph
